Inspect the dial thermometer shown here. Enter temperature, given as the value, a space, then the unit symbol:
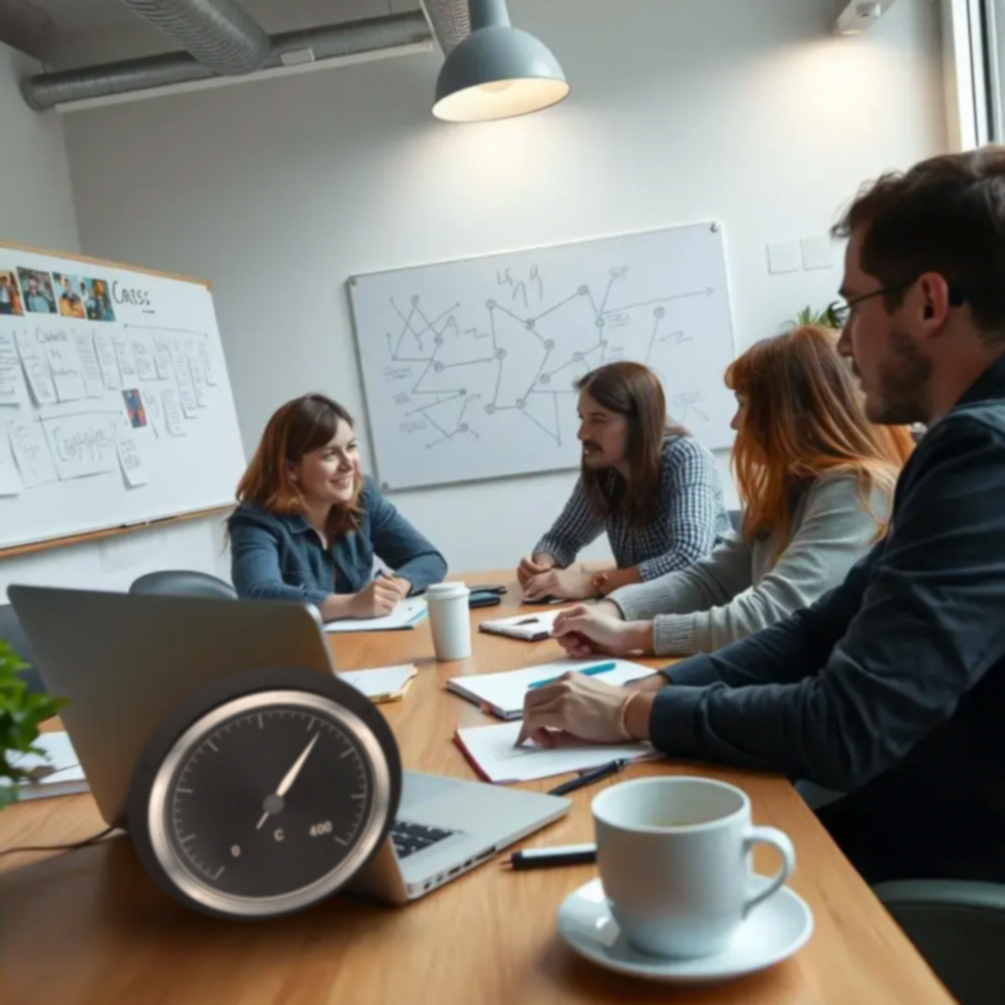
260 °C
